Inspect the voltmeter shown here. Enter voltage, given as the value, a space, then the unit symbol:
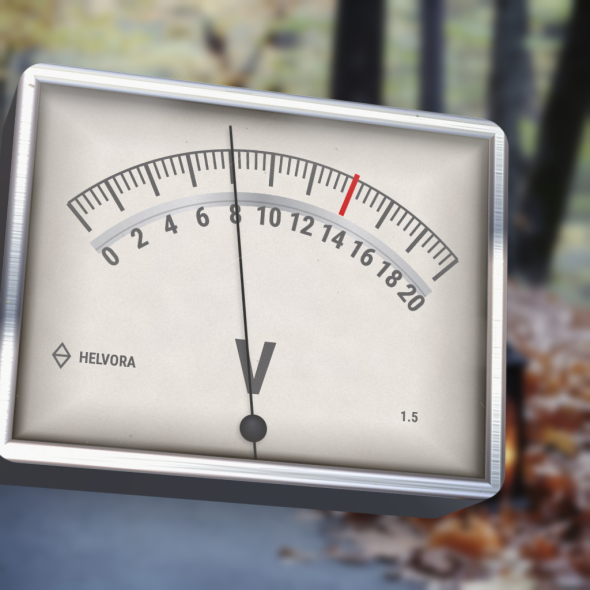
8 V
